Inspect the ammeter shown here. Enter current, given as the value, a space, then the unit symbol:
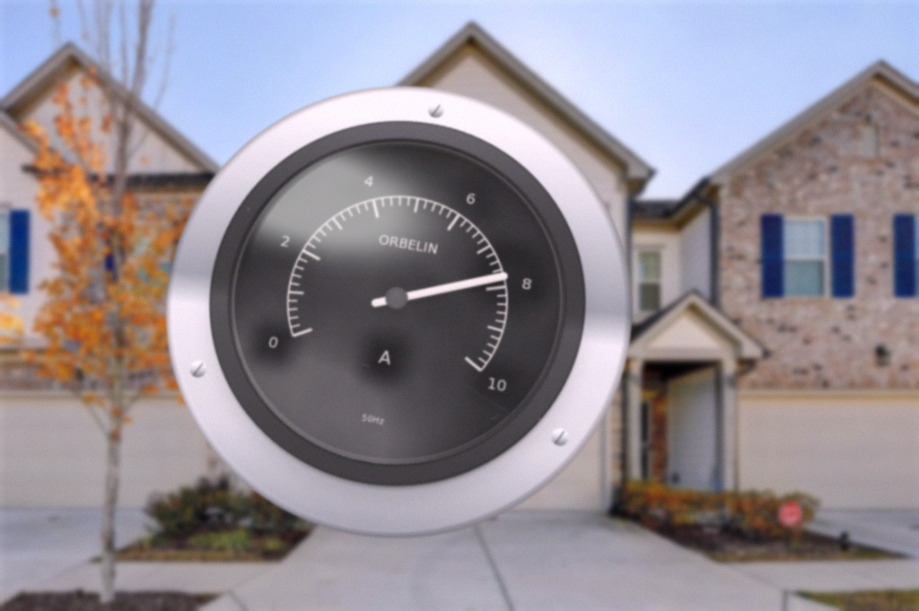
7.8 A
